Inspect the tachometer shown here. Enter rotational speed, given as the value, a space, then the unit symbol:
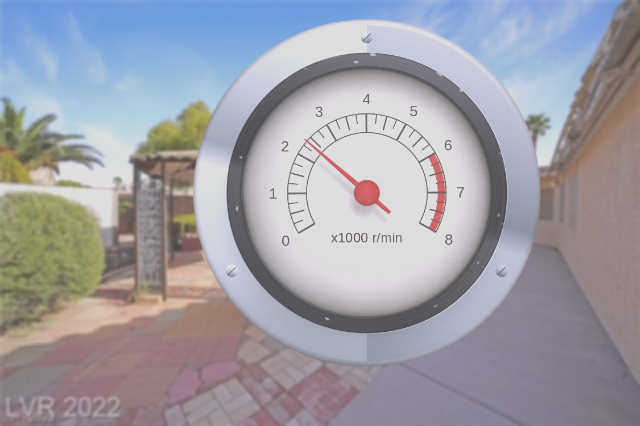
2375 rpm
